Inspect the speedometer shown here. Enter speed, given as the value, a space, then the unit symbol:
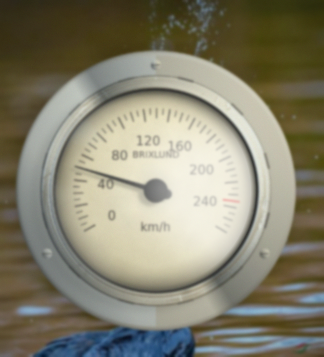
50 km/h
